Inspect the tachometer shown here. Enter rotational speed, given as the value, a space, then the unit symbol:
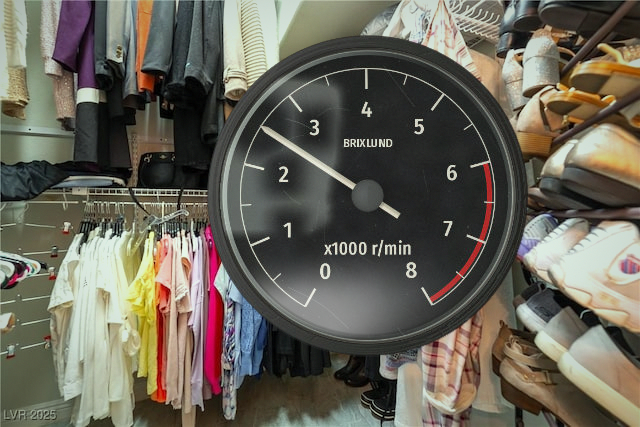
2500 rpm
